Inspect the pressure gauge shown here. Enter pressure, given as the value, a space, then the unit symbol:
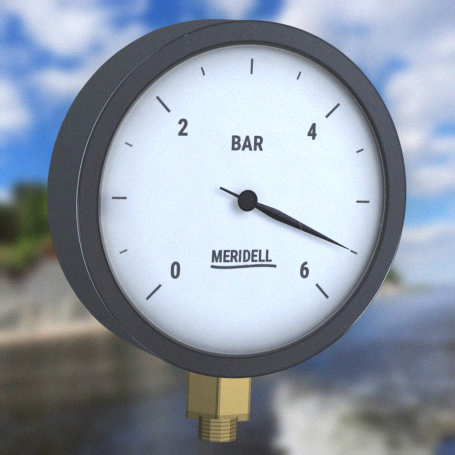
5.5 bar
